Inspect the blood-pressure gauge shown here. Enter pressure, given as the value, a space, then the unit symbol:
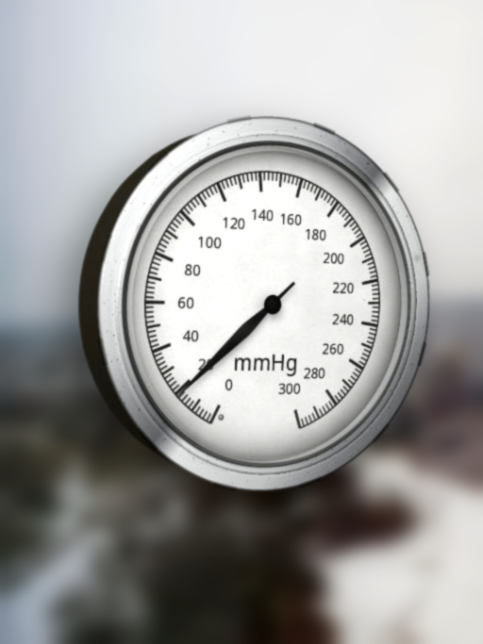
20 mmHg
